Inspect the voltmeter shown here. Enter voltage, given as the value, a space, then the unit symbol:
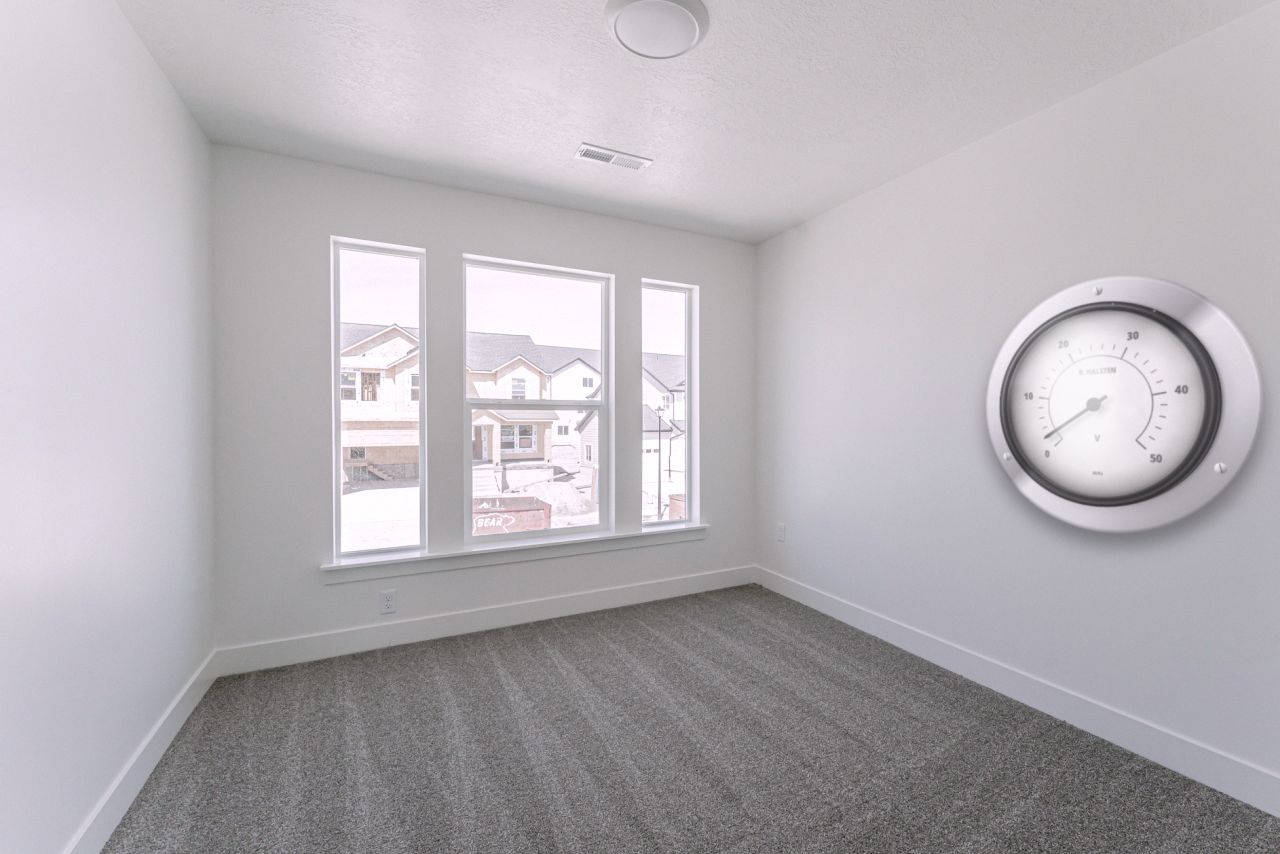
2 V
